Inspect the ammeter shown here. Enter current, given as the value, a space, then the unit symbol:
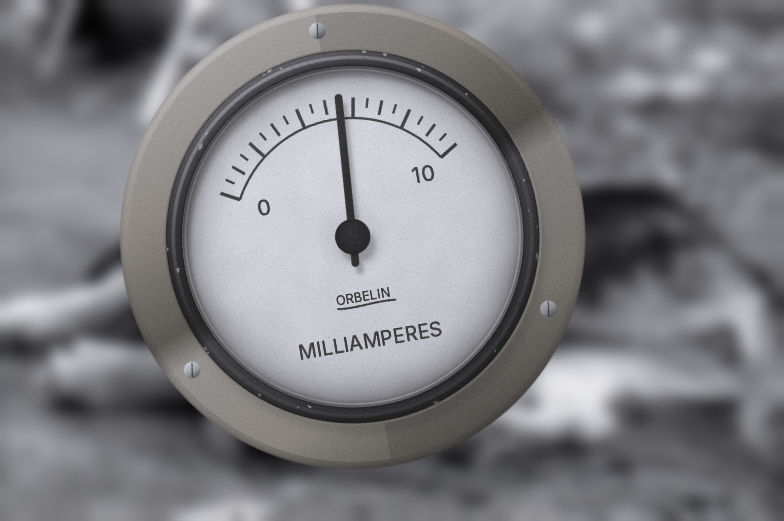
5.5 mA
